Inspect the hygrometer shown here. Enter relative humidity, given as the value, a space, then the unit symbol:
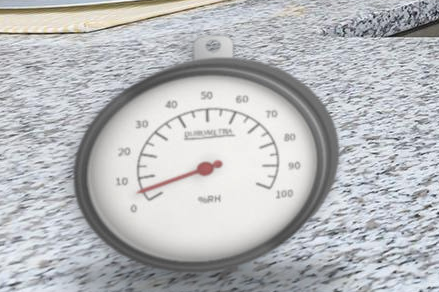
5 %
